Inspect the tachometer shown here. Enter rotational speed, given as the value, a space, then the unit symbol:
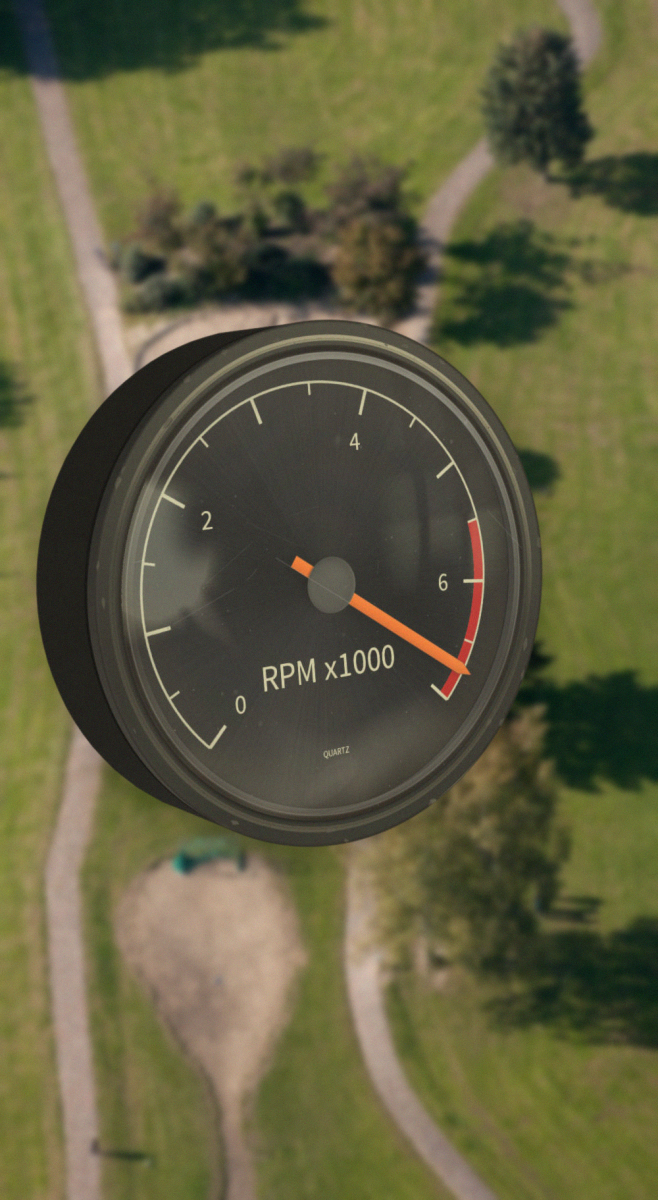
6750 rpm
